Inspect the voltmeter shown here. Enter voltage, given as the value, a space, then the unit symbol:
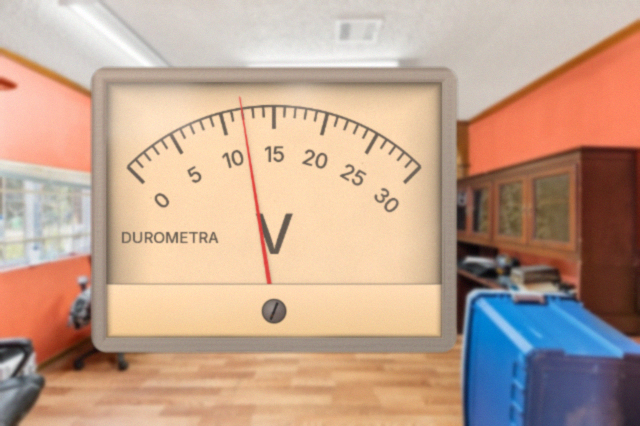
12 V
